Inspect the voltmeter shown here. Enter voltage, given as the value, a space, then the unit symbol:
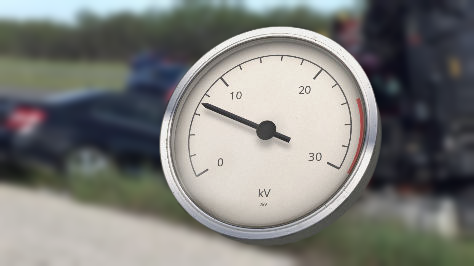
7 kV
